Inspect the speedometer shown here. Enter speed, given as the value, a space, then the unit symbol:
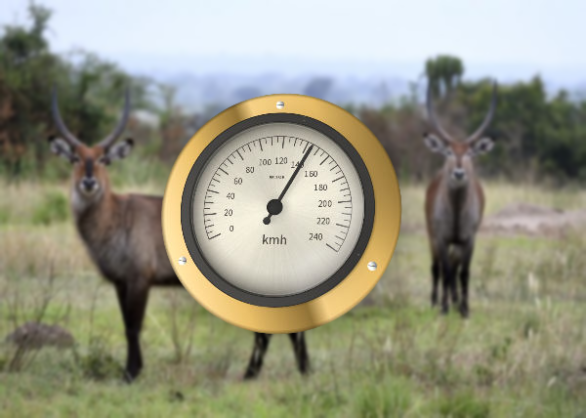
145 km/h
